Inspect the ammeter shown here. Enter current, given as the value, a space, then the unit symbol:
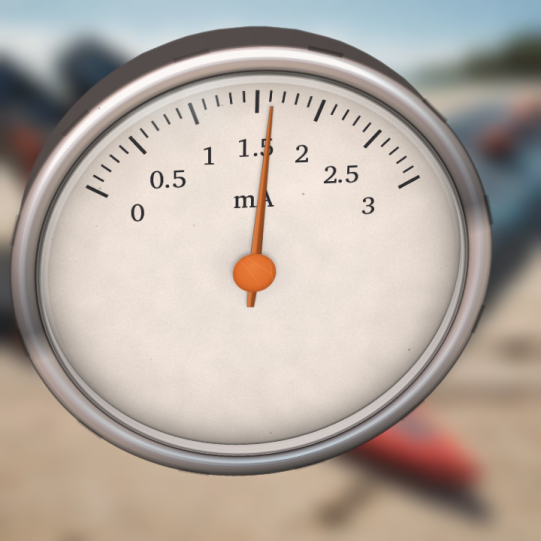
1.6 mA
